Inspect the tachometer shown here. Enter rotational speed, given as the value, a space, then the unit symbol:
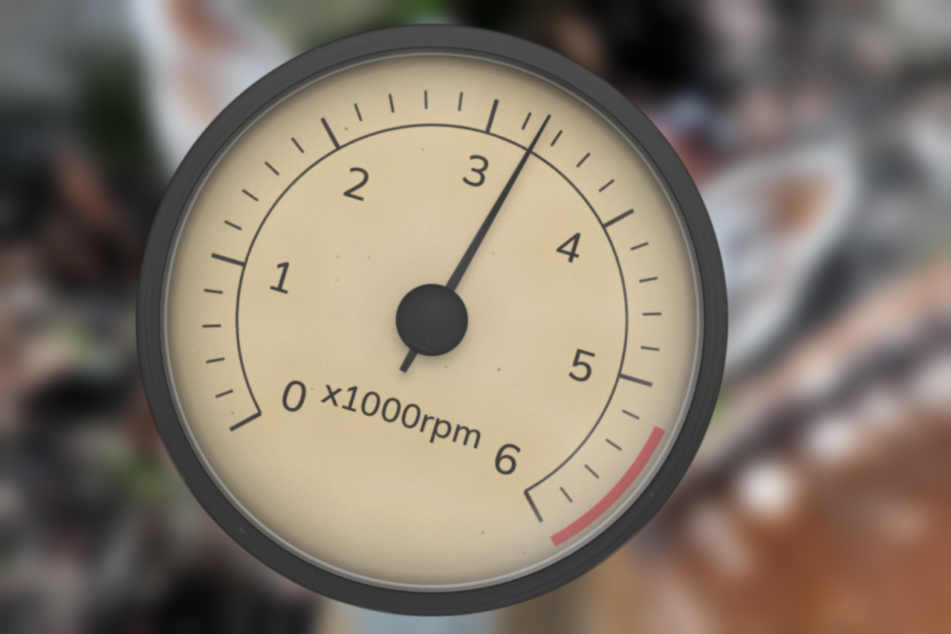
3300 rpm
